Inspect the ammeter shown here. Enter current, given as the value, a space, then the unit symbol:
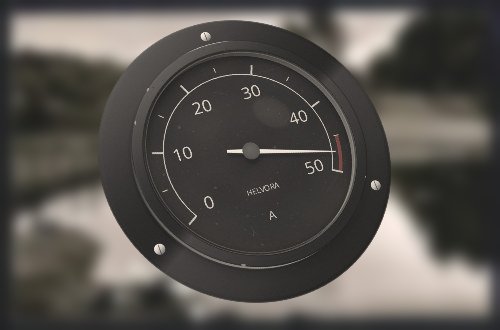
47.5 A
